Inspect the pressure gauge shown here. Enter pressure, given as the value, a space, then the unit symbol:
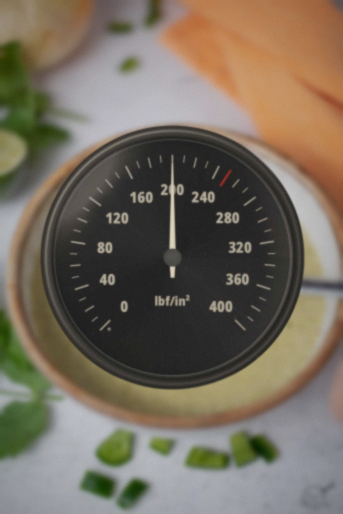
200 psi
